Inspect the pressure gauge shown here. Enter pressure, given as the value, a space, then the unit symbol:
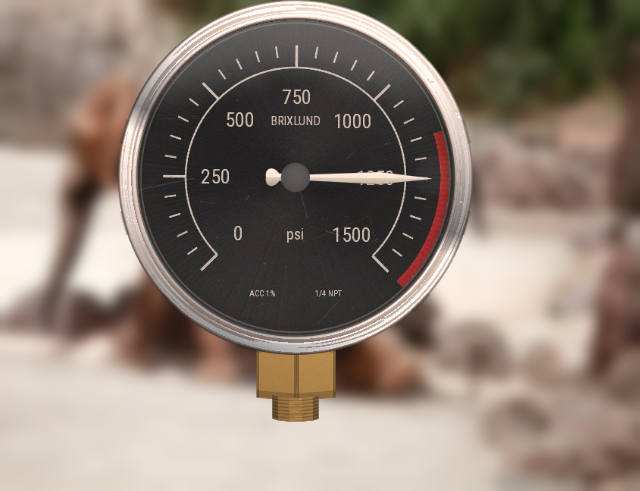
1250 psi
